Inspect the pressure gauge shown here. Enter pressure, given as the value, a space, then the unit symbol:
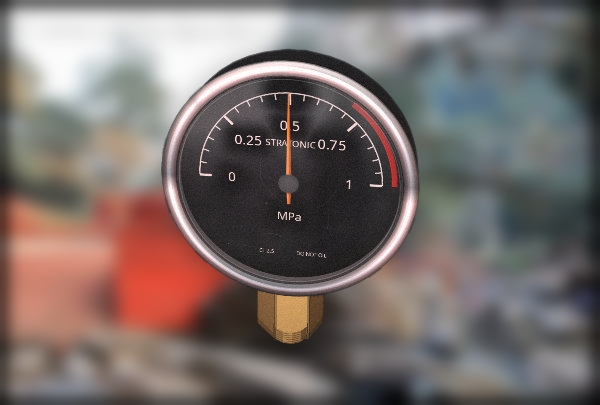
0.5 MPa
